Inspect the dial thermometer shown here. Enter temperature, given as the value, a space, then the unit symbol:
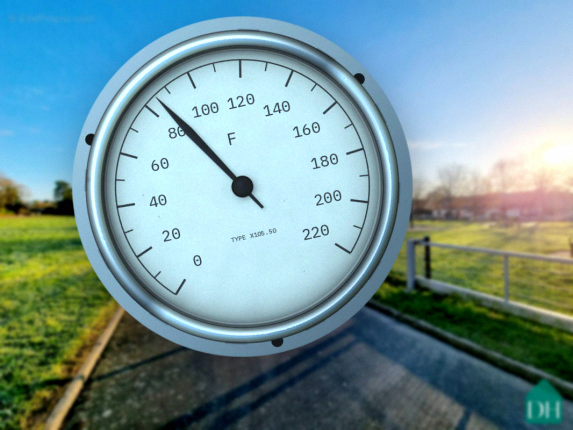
85 °F
